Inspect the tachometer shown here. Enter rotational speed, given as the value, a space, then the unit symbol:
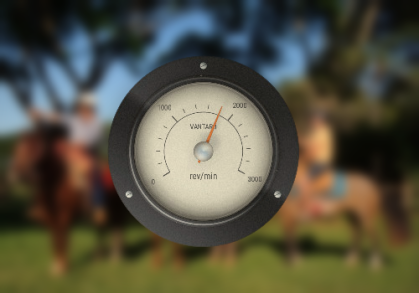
1800 rpm
